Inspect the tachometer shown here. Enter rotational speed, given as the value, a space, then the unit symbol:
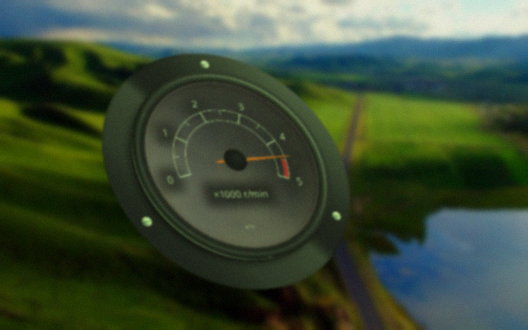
4500 rpm
